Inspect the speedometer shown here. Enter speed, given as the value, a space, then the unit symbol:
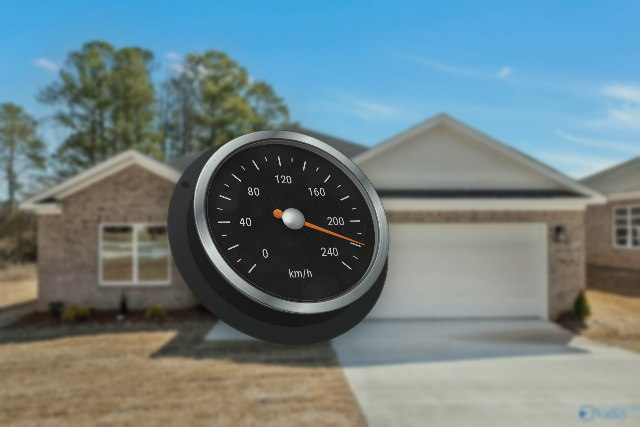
220 km/h
